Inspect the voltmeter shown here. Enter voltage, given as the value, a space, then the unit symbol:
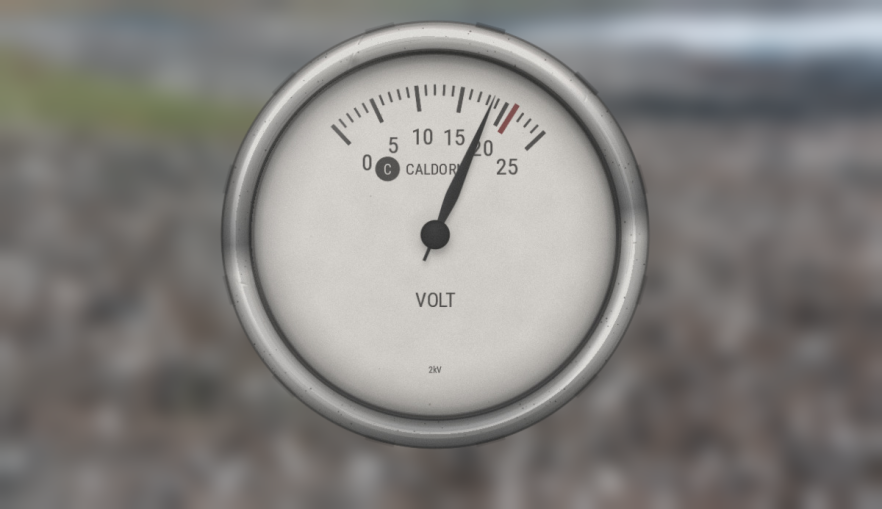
18.5 V
